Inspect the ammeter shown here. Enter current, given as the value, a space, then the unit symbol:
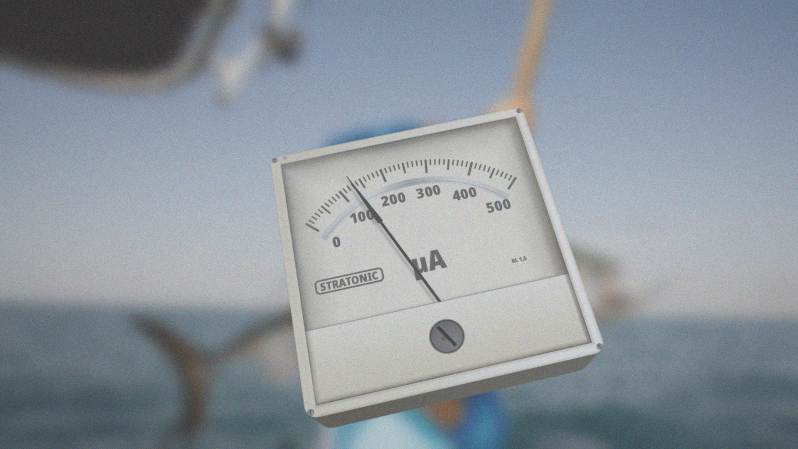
130 µA
